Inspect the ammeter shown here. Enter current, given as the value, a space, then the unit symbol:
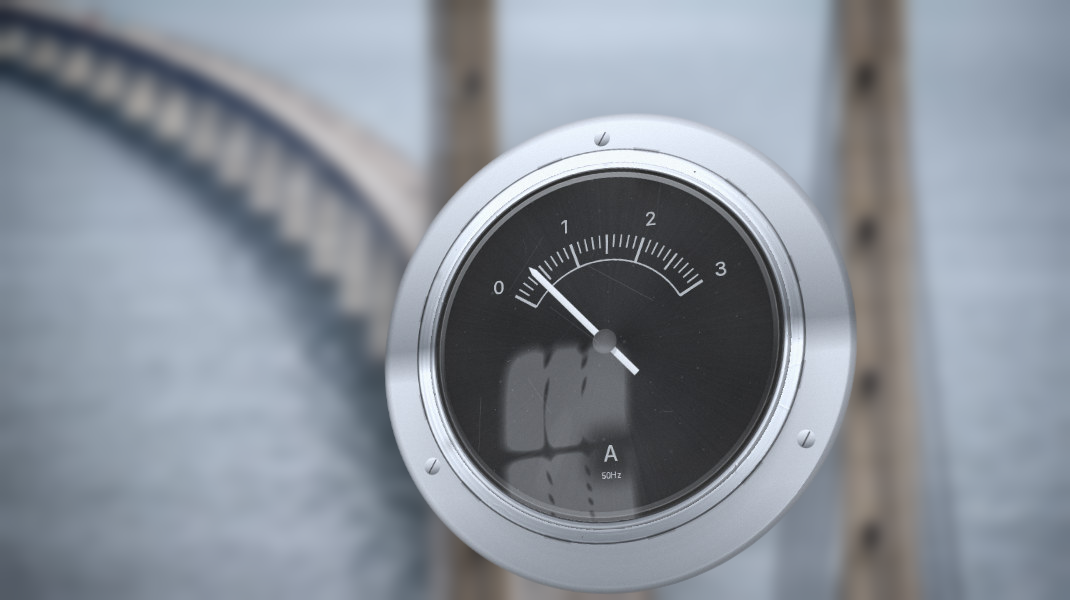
0.4 A
